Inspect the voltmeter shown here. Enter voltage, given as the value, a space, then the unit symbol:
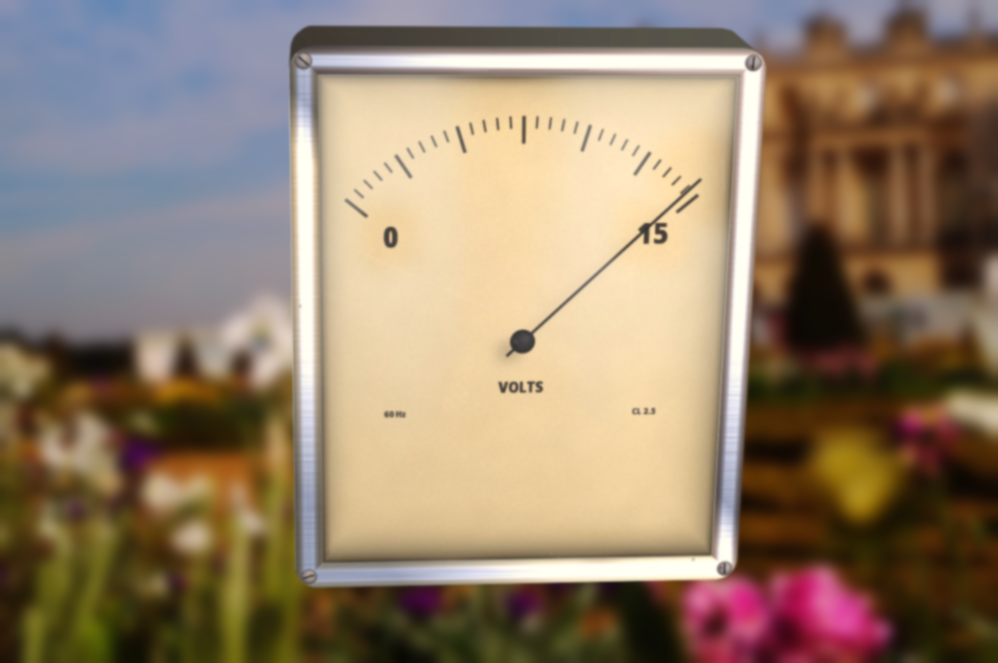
14.5 V
